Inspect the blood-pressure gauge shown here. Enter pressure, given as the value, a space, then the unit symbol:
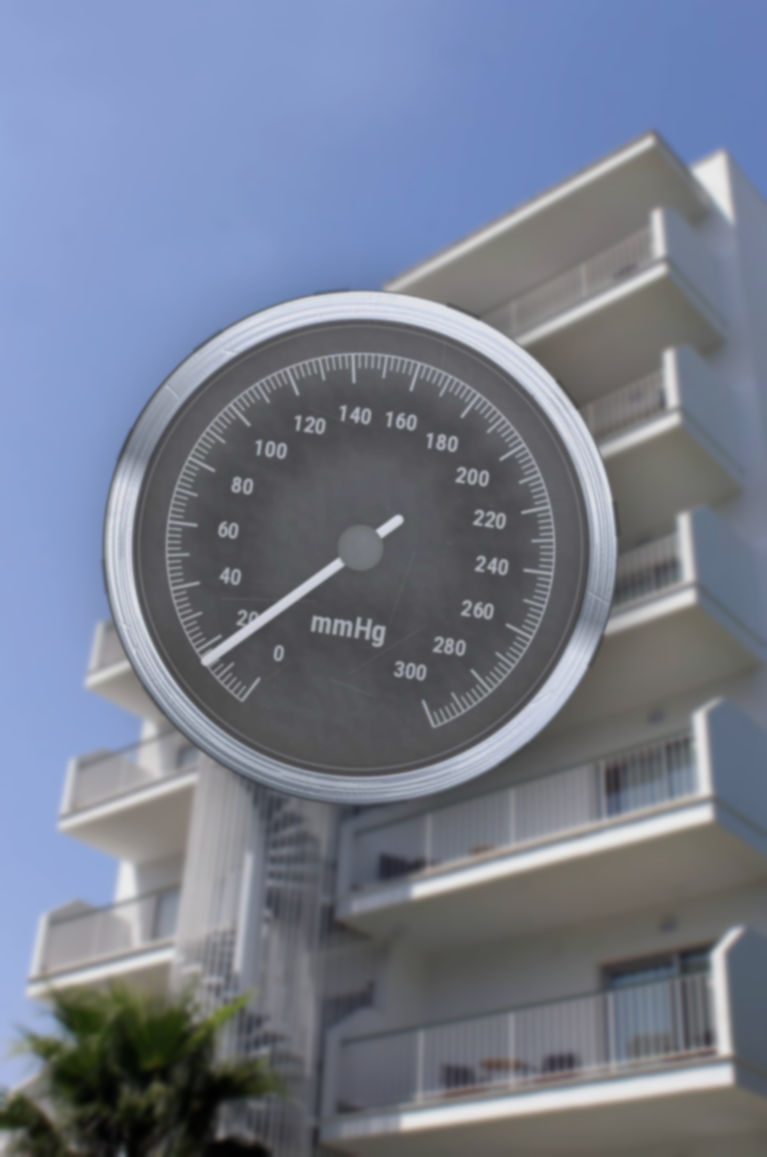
16 mmHg
